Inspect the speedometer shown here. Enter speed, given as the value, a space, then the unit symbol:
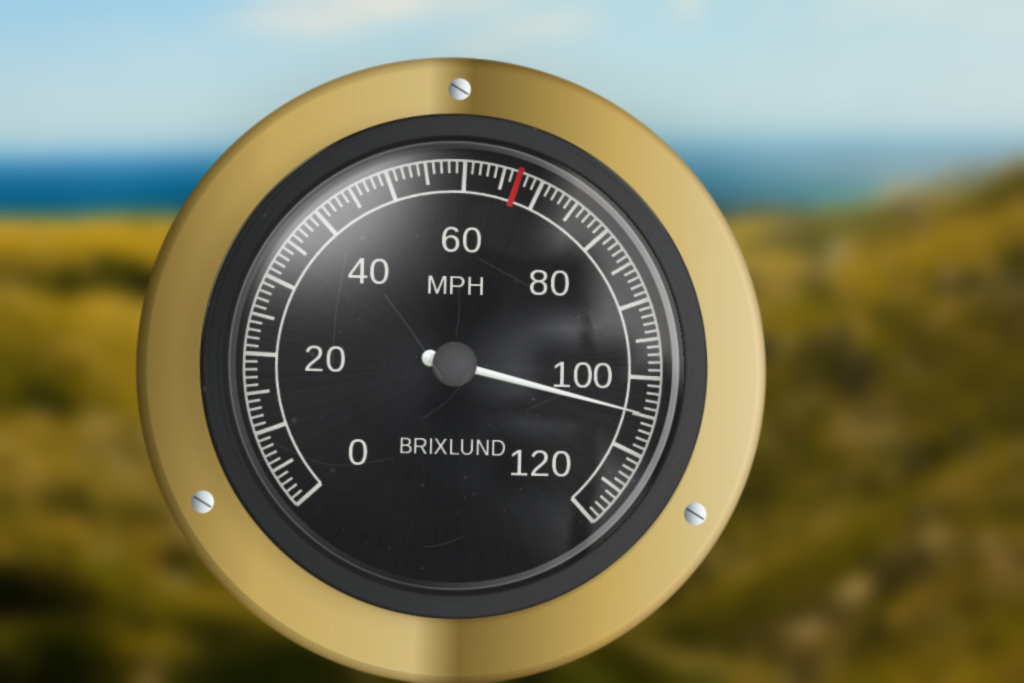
105 mph
